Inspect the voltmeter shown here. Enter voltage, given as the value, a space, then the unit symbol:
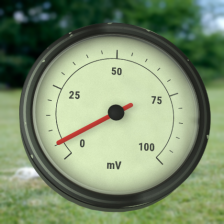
5 mV
